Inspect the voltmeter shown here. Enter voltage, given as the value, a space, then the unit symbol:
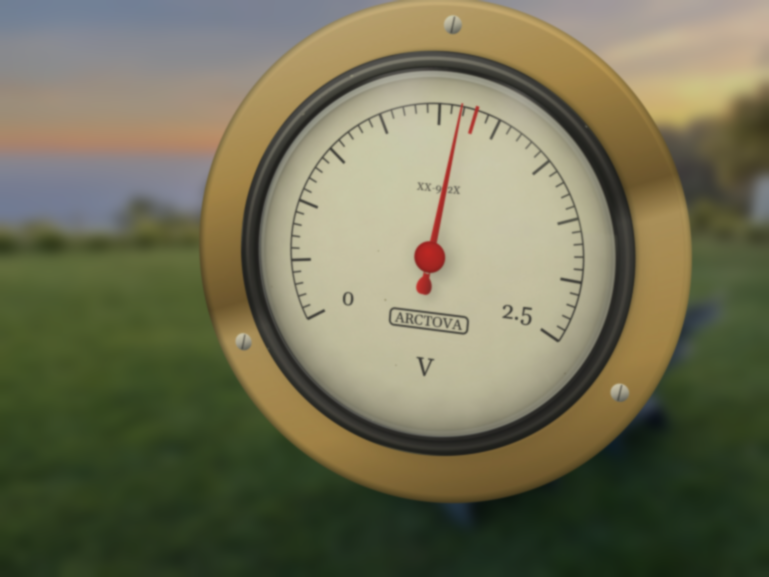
1.35 V
